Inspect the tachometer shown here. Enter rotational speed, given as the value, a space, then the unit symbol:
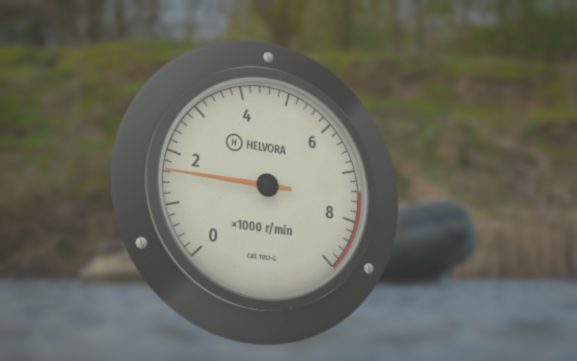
1600 rpm
